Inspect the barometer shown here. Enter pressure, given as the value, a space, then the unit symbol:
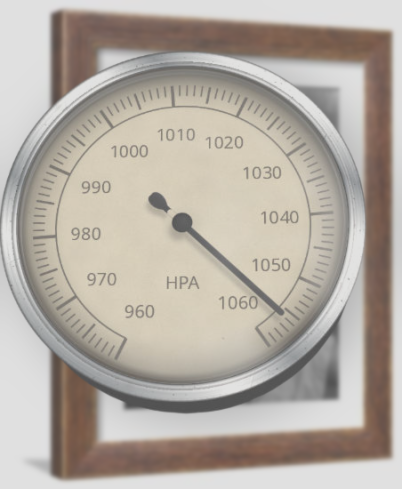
1056 hPa
